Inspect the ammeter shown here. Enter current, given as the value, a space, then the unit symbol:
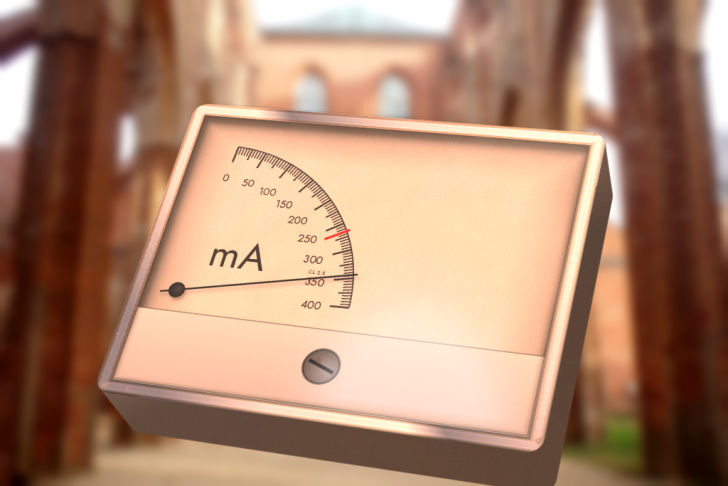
350 mA
